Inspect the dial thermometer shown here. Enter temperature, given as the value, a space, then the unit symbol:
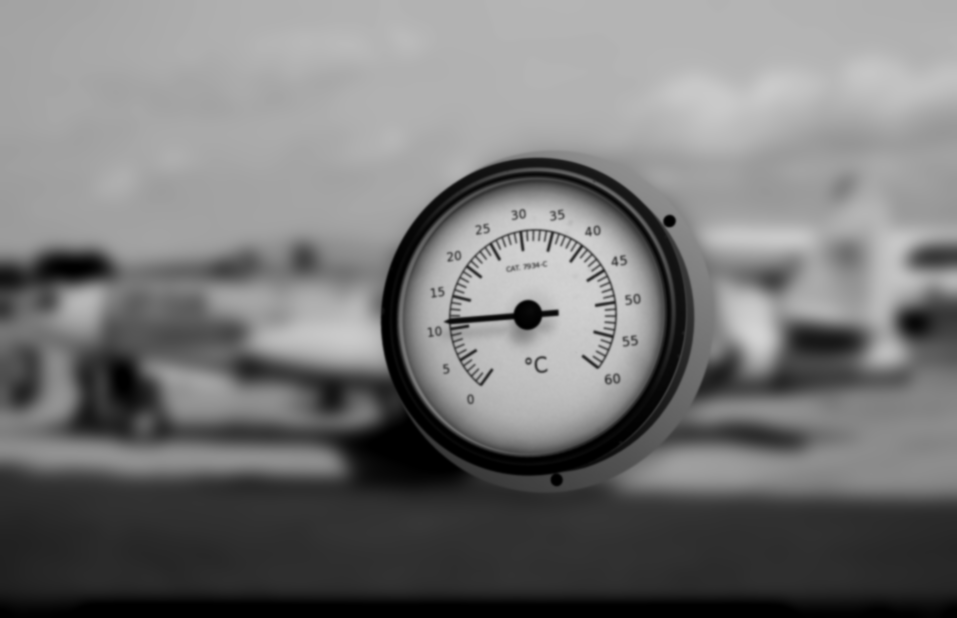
11 °C
